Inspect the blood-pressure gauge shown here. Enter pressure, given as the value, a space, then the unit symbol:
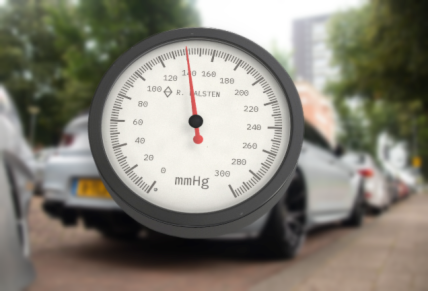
140 mmHg
